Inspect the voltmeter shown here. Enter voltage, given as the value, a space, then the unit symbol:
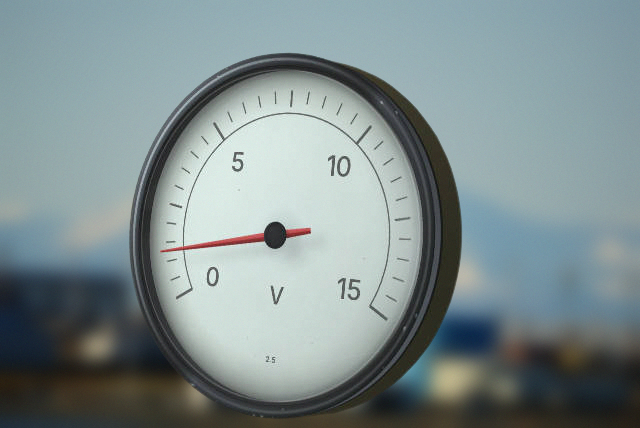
1.25 V
